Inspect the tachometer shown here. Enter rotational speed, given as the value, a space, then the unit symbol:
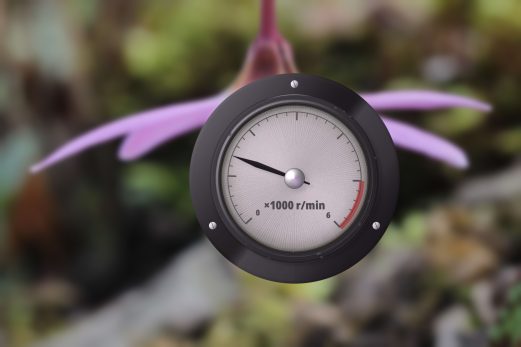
1400 rpm
